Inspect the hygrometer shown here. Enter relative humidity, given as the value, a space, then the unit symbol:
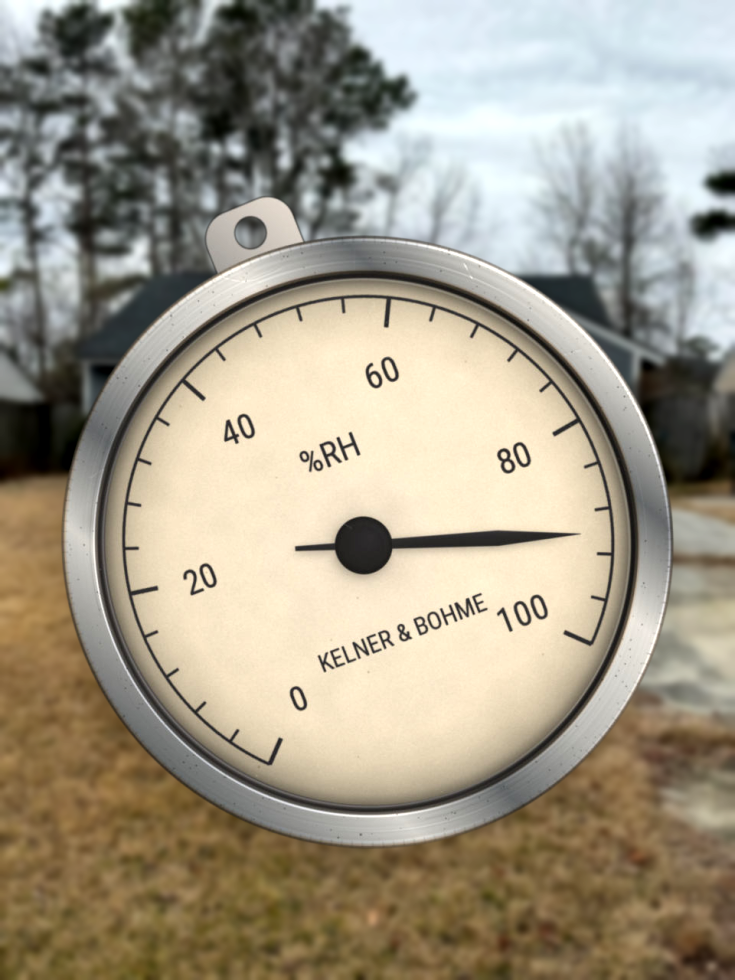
90 %
